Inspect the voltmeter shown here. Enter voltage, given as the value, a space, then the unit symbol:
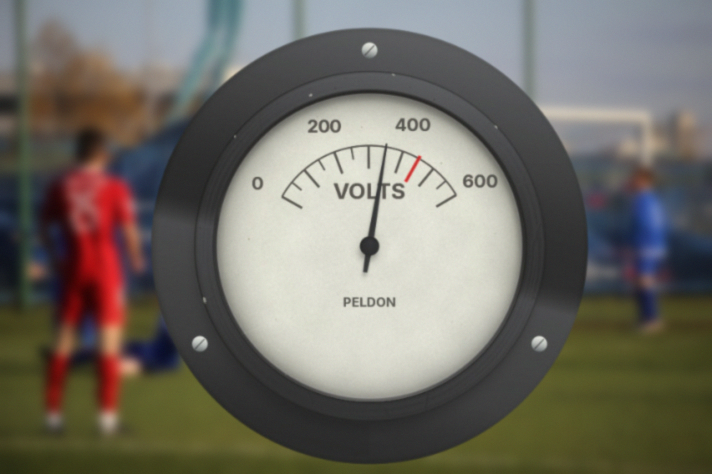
350 V
